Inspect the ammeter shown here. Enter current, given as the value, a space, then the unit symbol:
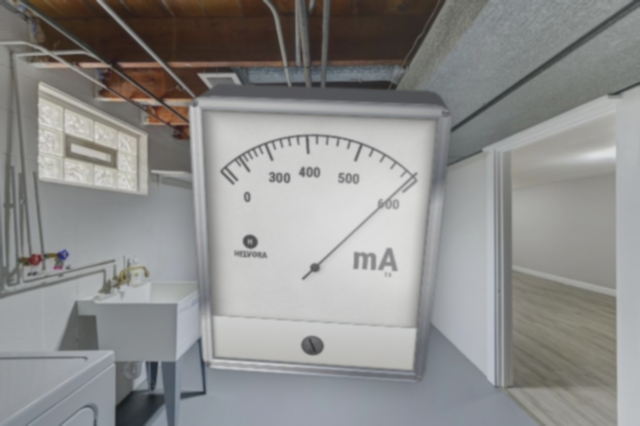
590 mA
